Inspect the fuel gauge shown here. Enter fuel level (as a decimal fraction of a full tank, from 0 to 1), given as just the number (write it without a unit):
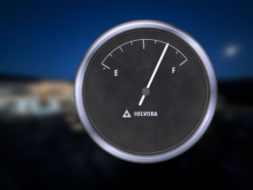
0.75
